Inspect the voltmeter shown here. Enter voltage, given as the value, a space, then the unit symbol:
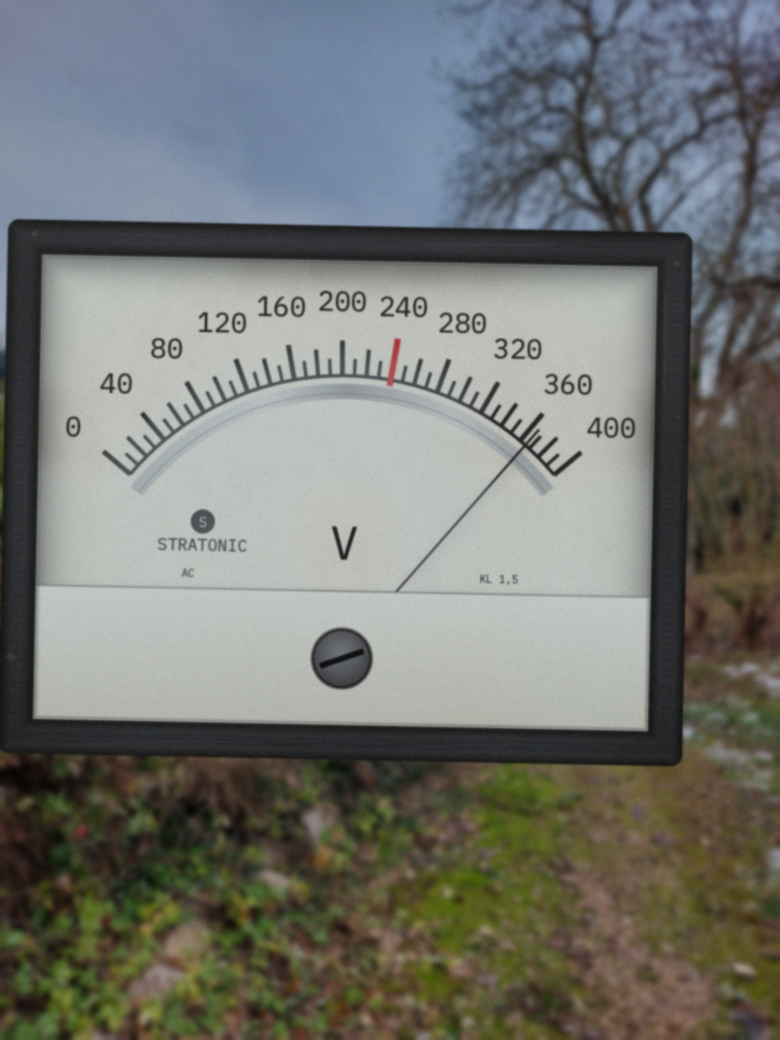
365 V
